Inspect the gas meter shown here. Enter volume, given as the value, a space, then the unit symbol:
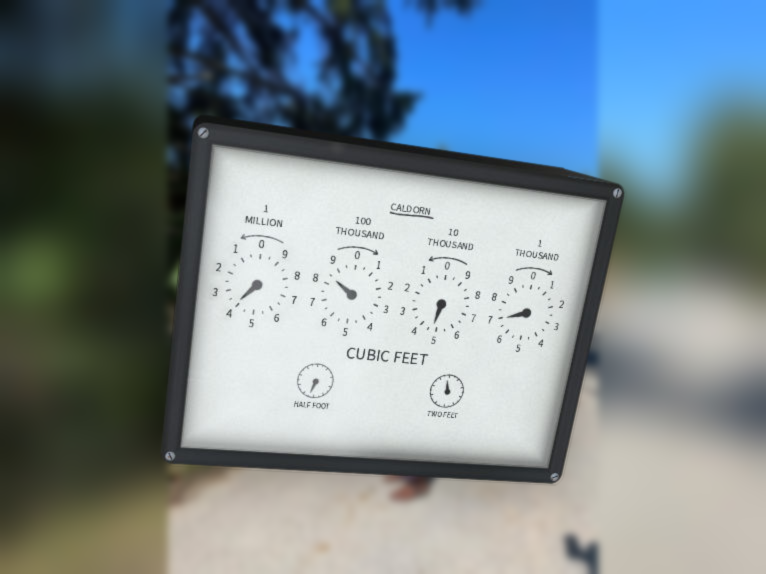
384700 ft³
